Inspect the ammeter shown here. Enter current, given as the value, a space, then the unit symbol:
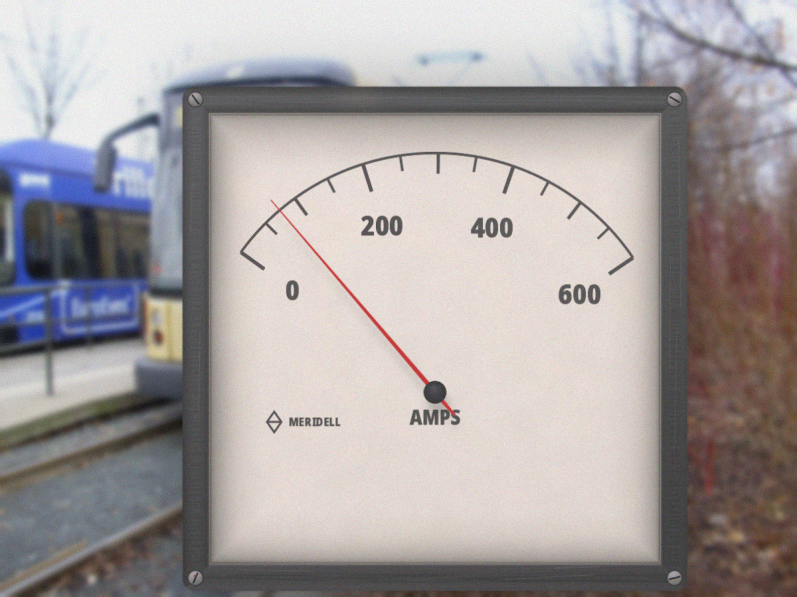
75 A
